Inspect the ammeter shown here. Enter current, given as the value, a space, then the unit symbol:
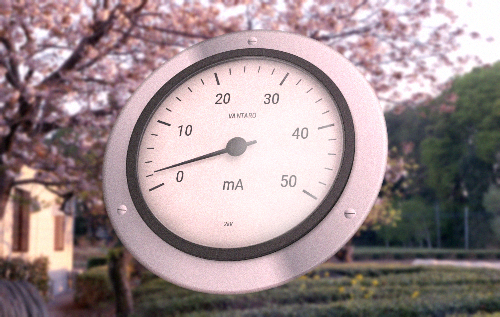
2 mA
